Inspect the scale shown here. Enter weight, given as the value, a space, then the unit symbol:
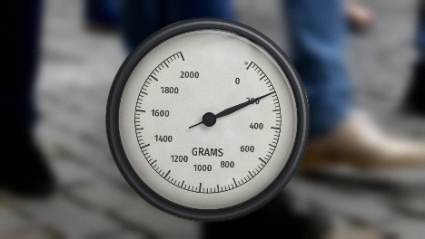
200 g
